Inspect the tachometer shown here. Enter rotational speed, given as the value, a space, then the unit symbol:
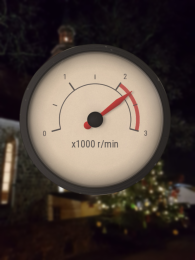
2250 rpm
